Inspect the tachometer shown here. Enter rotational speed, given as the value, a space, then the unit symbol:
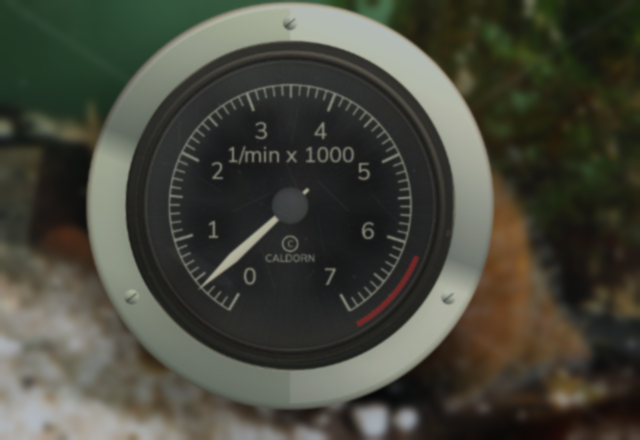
400 rpm
